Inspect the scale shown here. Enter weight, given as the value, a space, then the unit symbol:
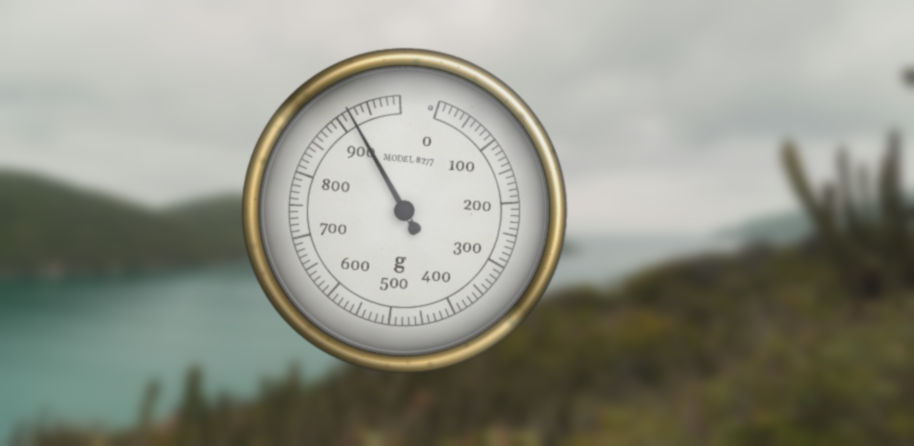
920 g
